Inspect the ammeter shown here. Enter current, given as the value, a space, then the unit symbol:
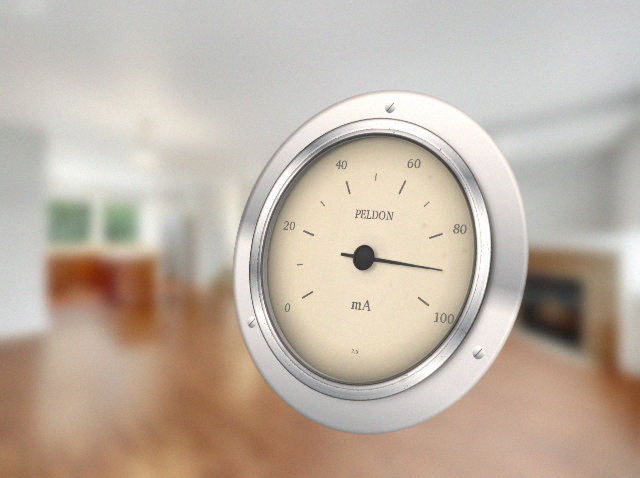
90 mA
